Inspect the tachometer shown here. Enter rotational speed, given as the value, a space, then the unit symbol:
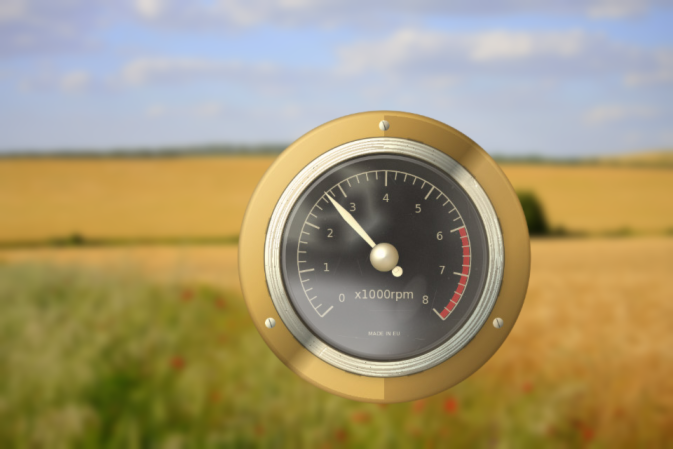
2700 rpm
